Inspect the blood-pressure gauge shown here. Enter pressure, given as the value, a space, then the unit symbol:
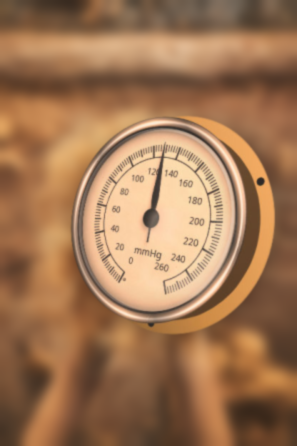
130 mmHg
